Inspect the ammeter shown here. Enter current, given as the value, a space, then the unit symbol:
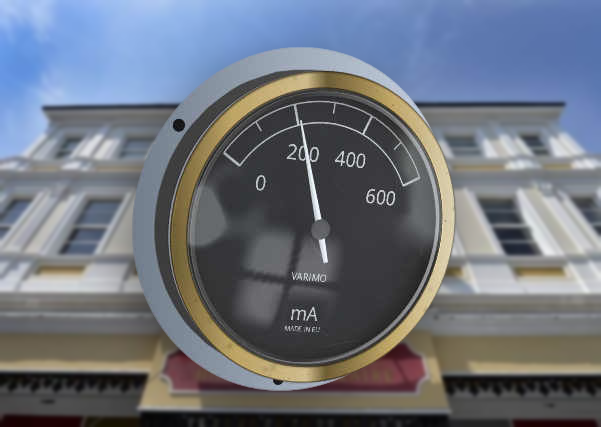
200 mA
